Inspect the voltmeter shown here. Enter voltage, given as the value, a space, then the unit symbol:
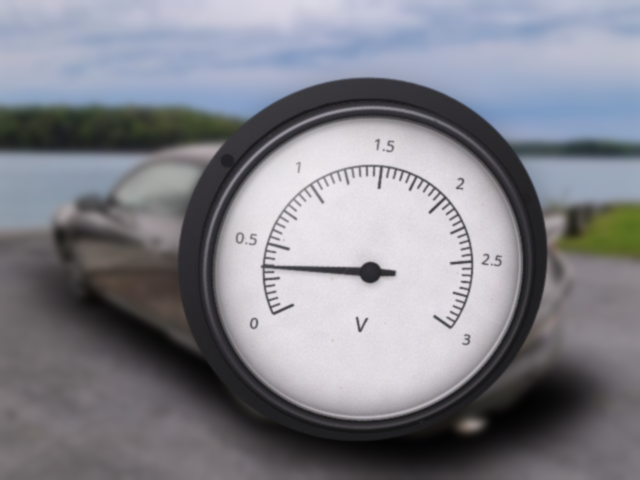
0.35 V
